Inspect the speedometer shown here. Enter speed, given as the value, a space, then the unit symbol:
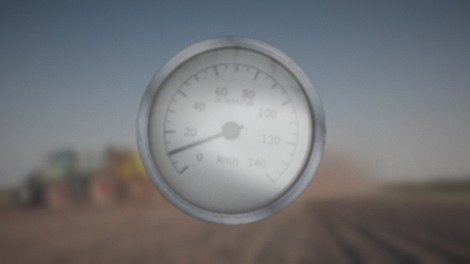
10 km/h
